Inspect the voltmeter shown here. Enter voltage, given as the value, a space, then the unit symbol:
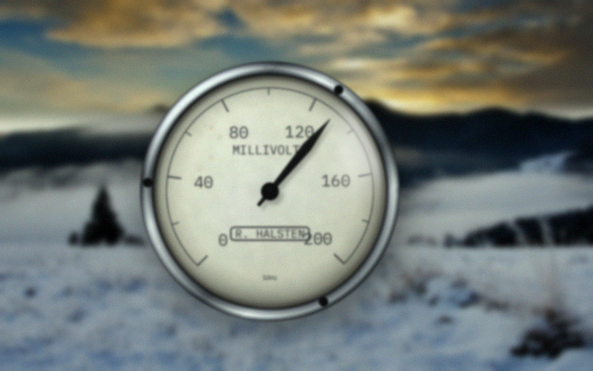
130 mV
